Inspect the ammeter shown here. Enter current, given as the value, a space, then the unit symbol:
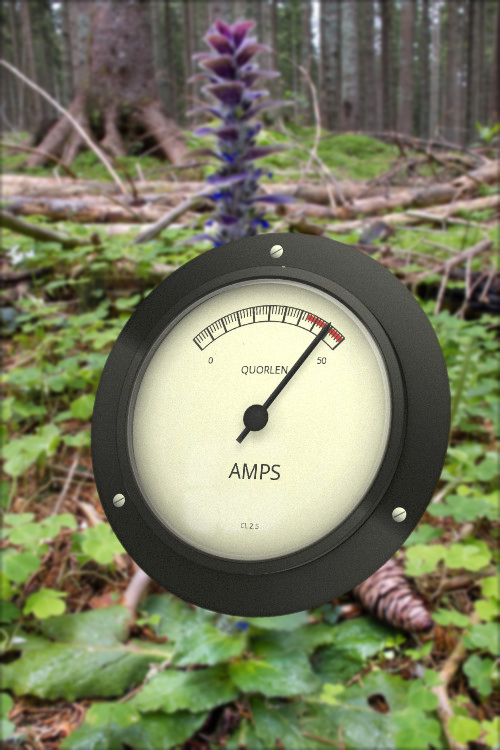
45 A
